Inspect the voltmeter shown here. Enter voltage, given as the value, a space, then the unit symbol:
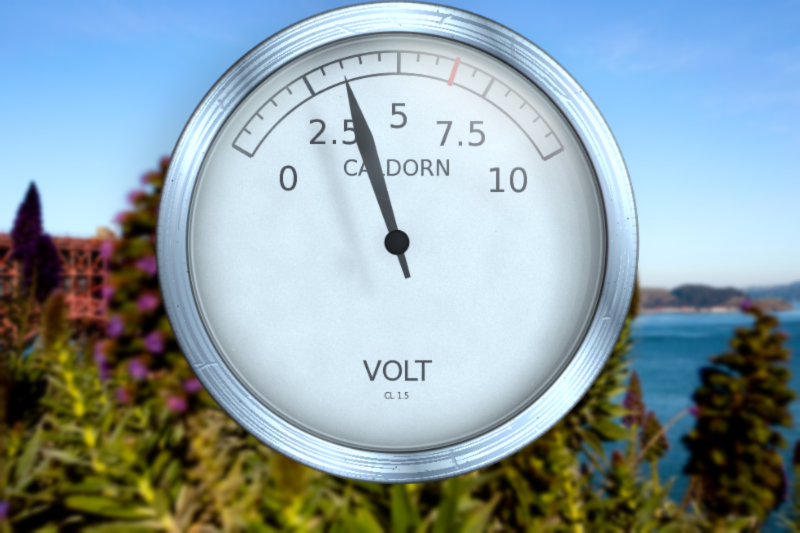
3.5 V
